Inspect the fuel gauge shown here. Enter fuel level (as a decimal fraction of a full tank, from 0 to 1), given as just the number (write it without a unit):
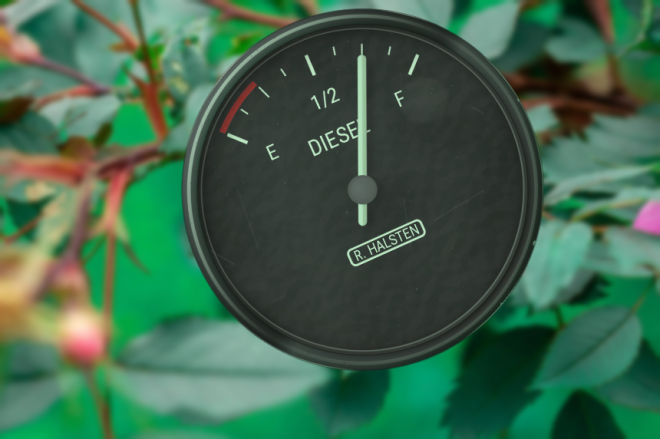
0.75
